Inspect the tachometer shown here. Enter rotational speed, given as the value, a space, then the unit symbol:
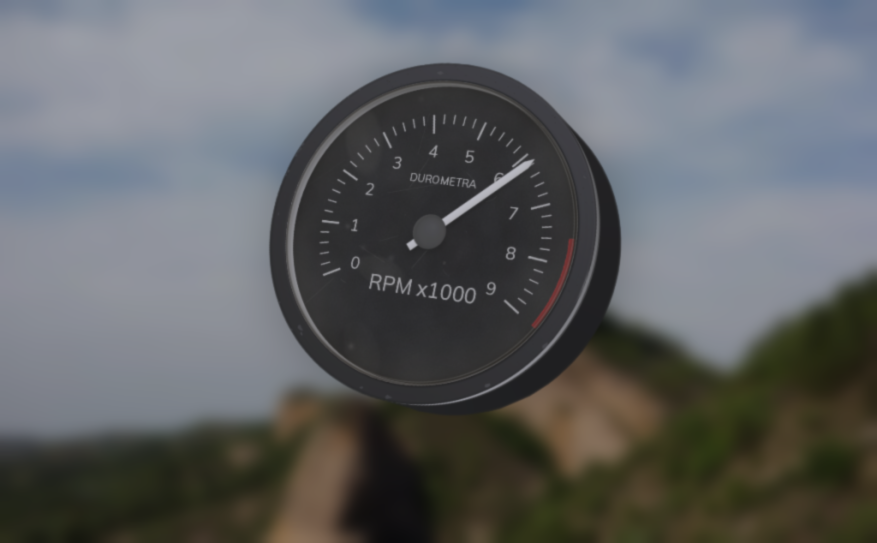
6200 rpm
